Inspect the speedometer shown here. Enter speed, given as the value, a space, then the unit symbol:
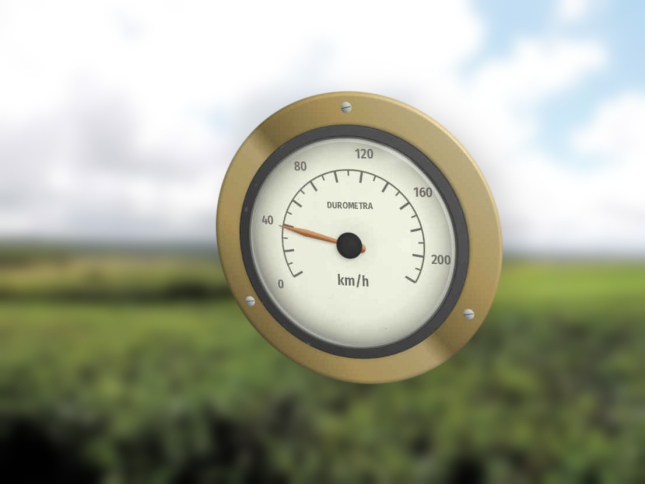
40 km/h
